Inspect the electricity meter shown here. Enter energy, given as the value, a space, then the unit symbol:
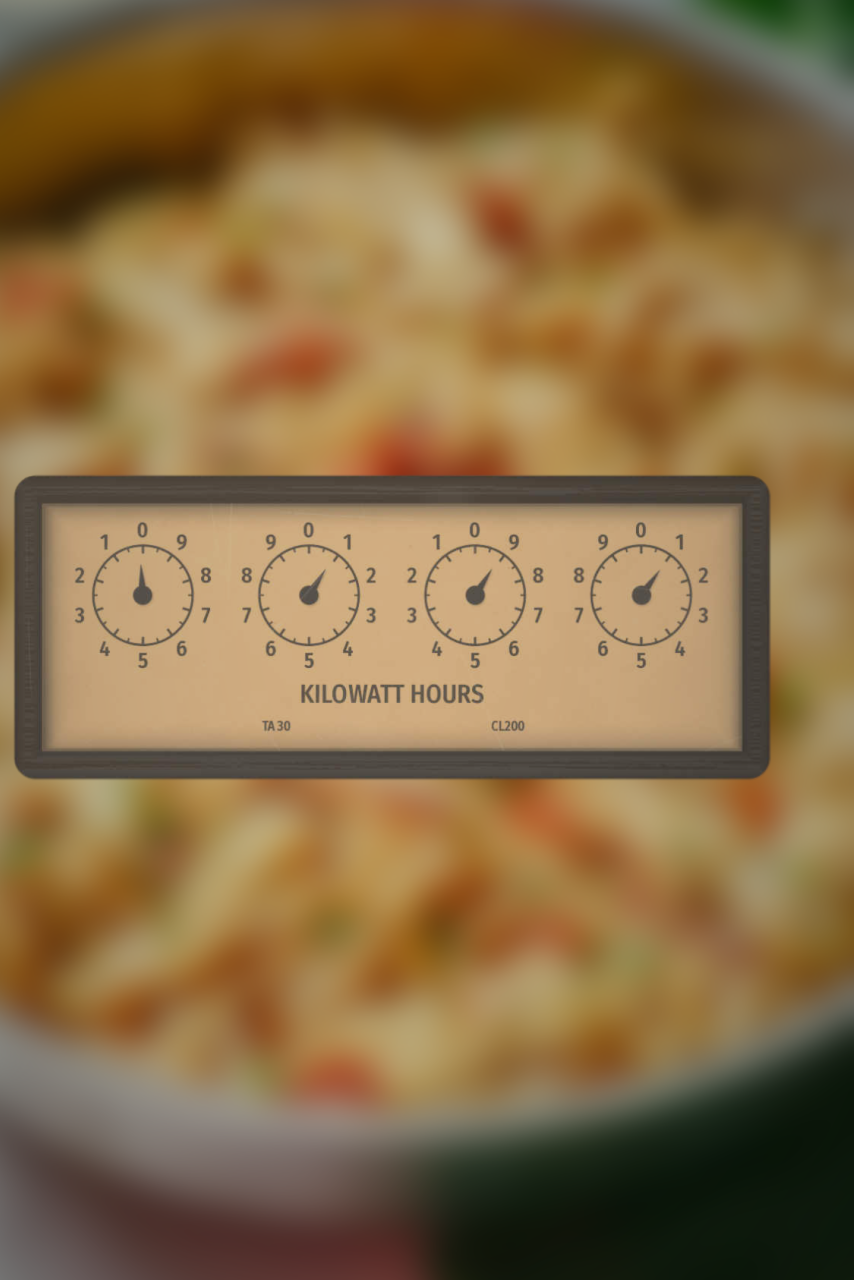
91 kWh
